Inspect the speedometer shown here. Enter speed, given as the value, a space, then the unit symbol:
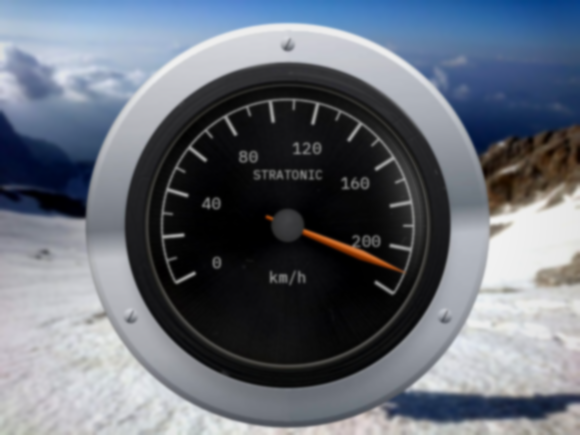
210 km/h
